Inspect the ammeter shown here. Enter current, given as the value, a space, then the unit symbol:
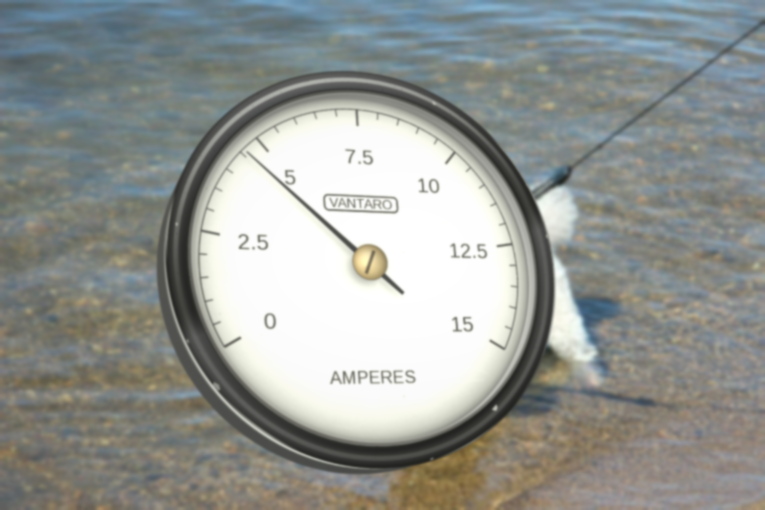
4.5 A
